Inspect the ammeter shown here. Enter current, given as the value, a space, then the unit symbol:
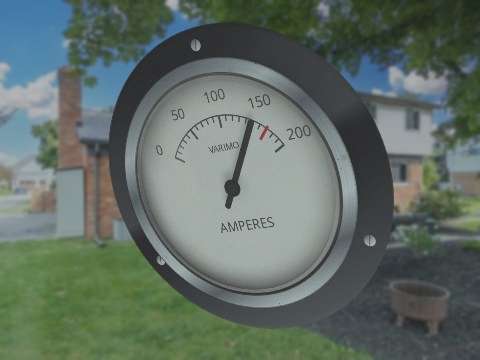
150 A
